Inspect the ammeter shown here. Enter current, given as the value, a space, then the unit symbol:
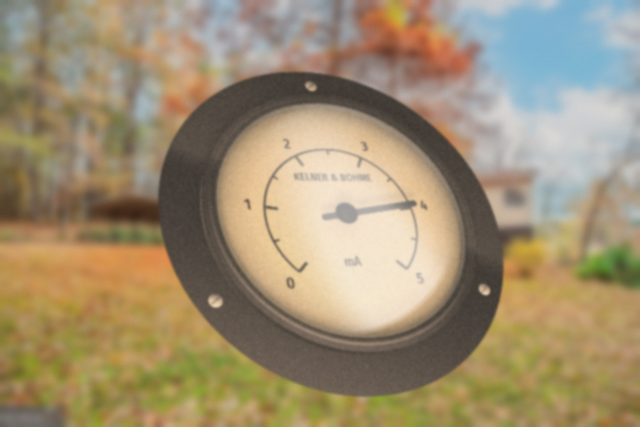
4 mA
